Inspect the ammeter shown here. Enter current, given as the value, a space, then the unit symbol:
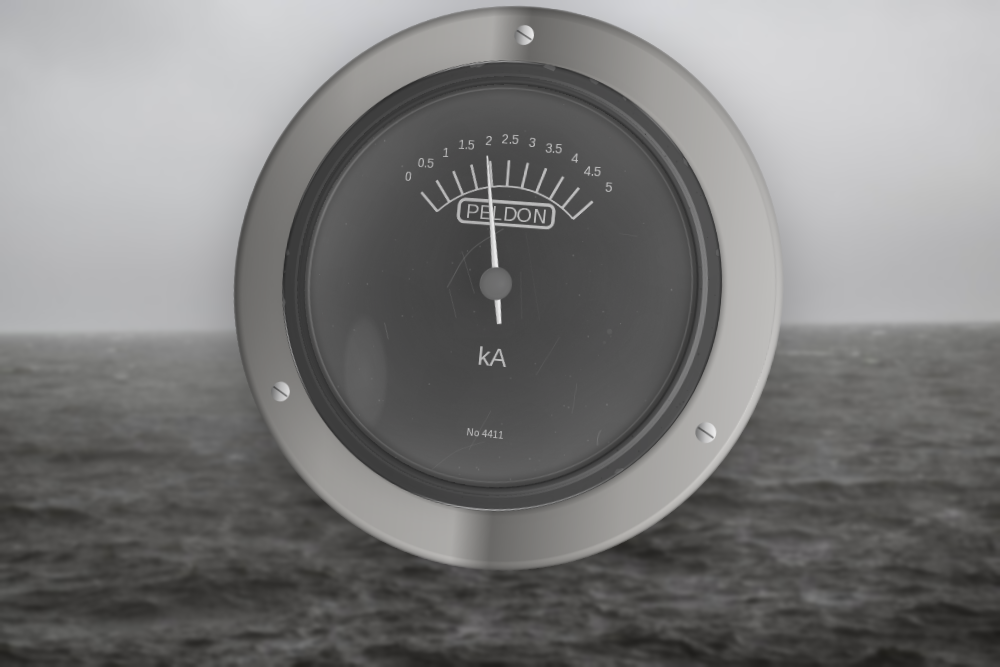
2 kA
